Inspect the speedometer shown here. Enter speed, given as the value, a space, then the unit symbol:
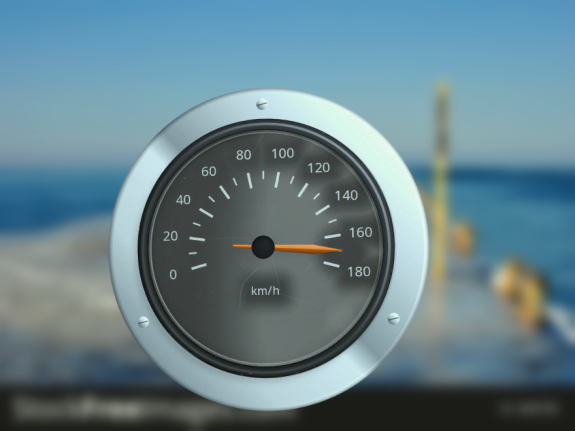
170 km/h
